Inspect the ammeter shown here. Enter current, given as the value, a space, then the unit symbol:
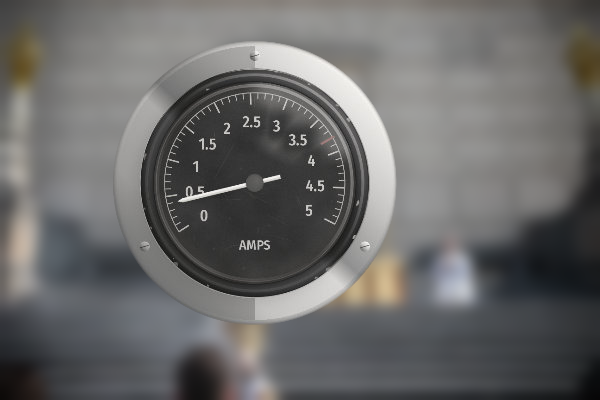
0.4 A
